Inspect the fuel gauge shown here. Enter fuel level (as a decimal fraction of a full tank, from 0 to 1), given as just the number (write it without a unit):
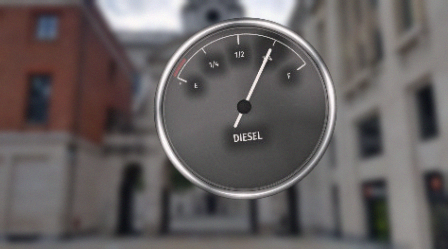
0.75
